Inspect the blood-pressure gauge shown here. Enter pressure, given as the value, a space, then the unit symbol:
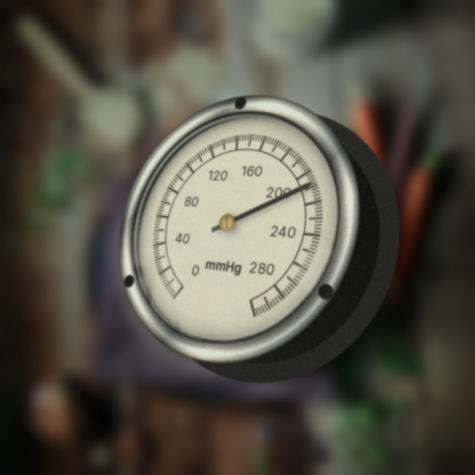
210 mmHg
